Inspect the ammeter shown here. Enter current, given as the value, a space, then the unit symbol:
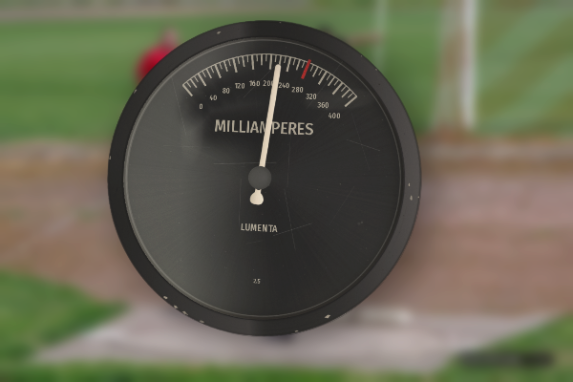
220 mA
